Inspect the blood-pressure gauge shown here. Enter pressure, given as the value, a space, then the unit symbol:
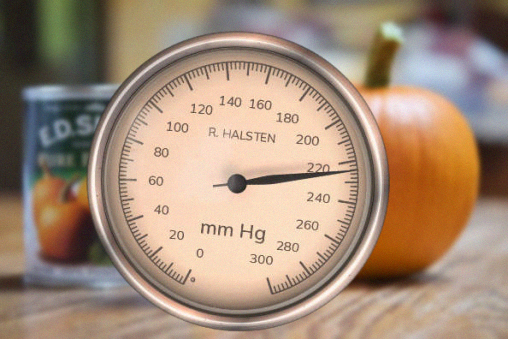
224 mmHg
